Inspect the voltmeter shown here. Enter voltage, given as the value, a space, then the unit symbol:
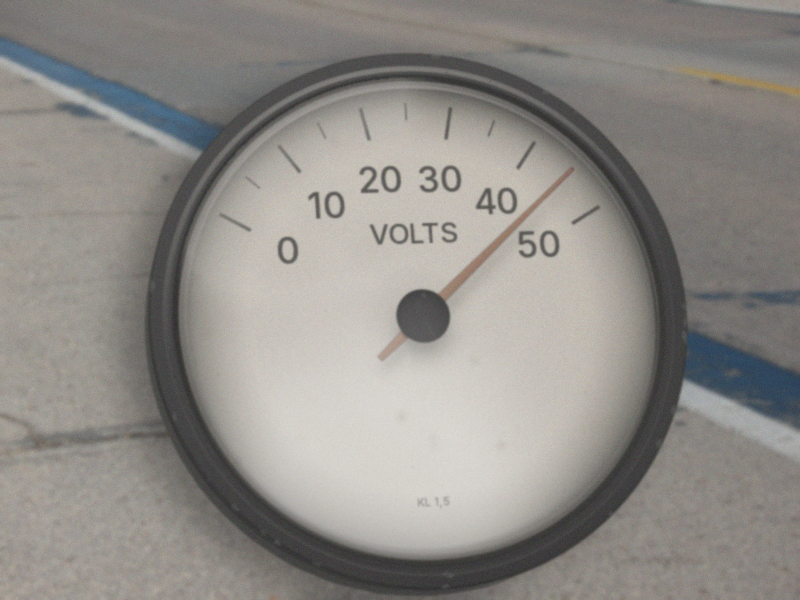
45 V
